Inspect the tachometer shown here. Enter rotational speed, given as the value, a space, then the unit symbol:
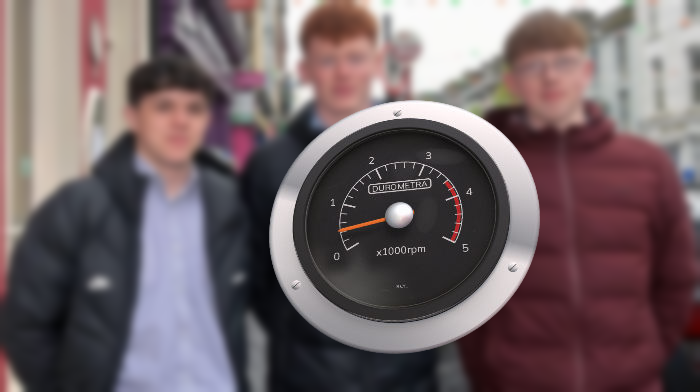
400 rpm
